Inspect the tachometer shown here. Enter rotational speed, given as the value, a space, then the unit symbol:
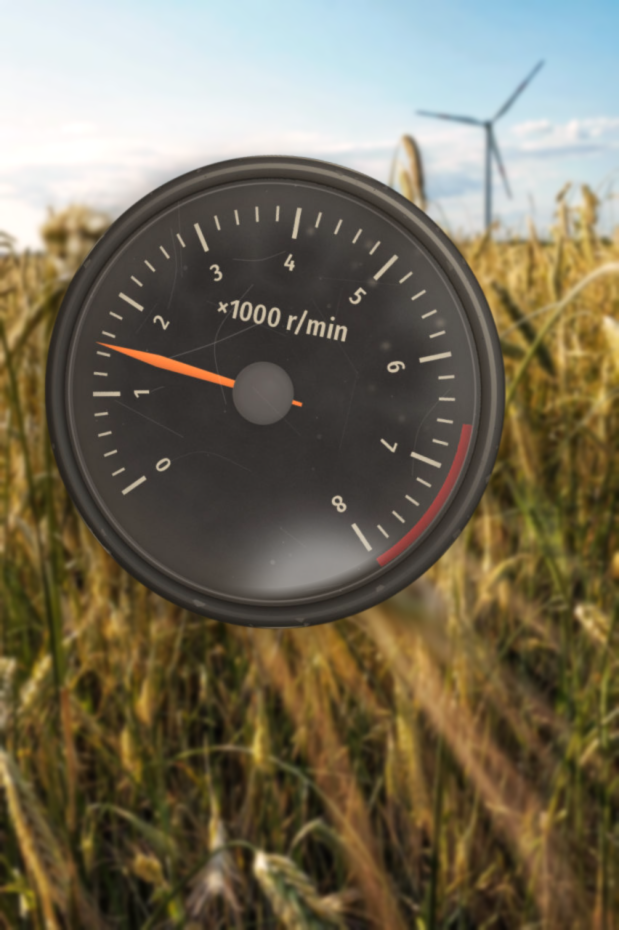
1500 rpm
